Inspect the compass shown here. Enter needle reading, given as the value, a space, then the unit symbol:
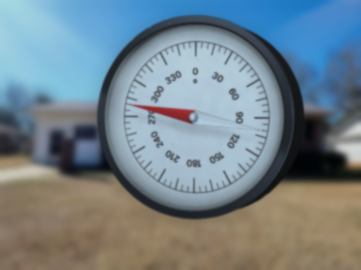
280 °
